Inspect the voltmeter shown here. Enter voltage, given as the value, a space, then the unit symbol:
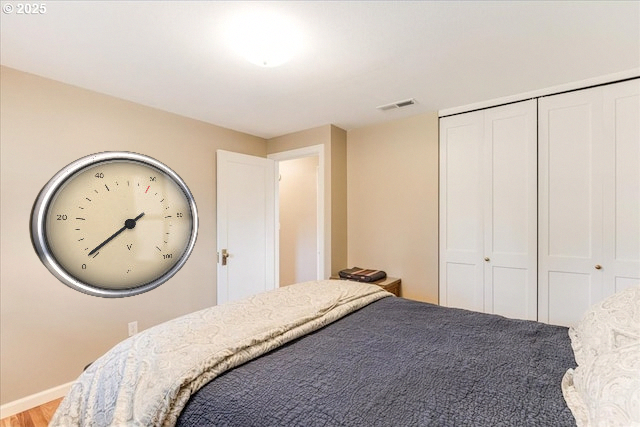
2.5 V
